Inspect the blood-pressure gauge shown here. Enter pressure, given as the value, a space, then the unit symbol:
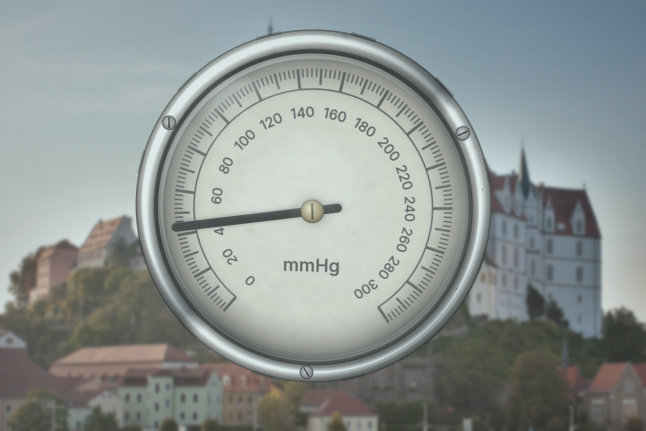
44 mmHg
